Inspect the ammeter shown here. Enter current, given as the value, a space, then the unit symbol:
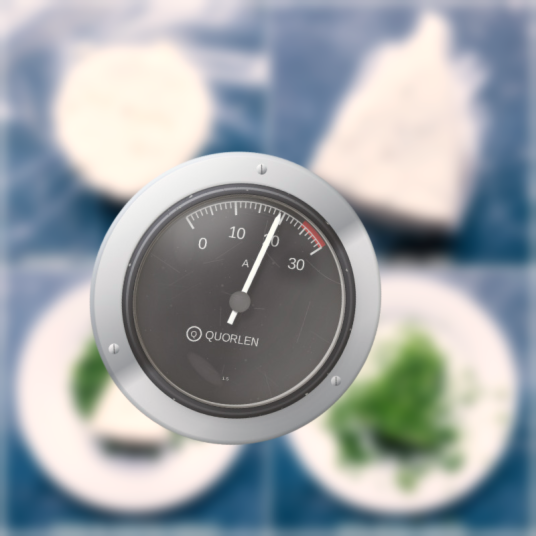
19 A
